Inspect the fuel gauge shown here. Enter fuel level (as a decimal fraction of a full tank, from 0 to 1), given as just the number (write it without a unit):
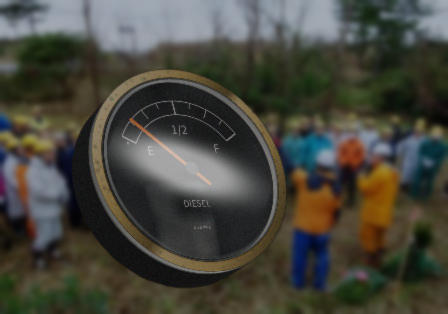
0.125
